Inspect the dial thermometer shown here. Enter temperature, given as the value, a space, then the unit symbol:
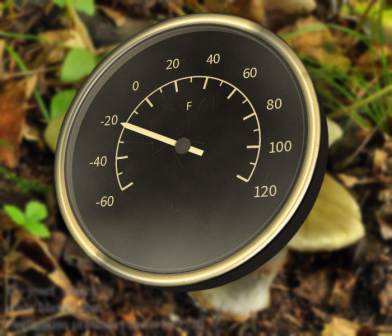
-20 °F
